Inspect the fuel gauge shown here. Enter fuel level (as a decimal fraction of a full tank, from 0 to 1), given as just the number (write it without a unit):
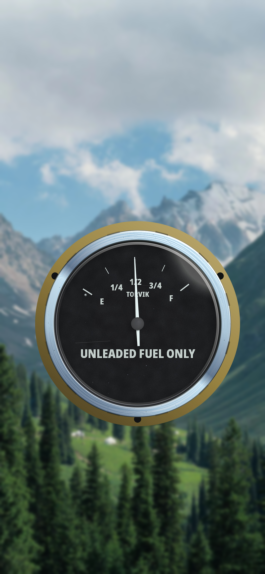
0.5
